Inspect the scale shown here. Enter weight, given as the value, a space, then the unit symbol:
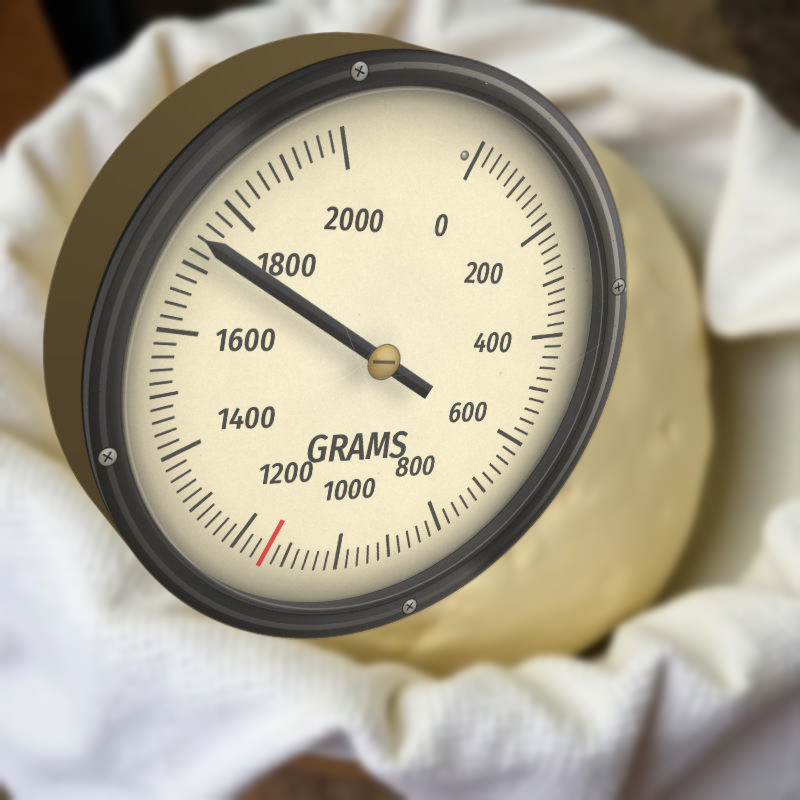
1740 g
